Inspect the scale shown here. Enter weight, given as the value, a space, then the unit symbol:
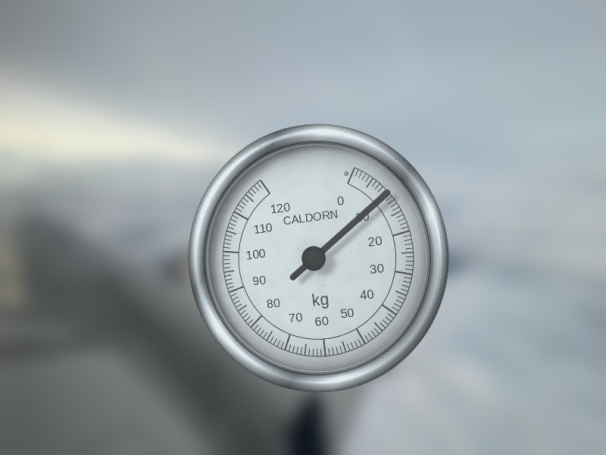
10 kg
